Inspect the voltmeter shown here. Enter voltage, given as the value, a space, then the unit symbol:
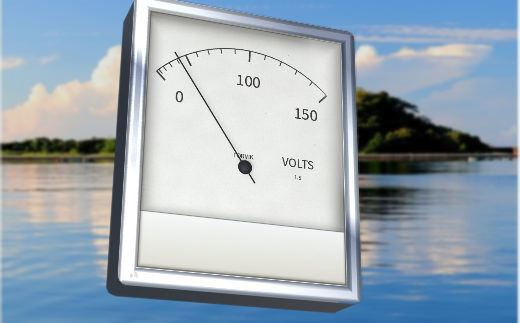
40 V
